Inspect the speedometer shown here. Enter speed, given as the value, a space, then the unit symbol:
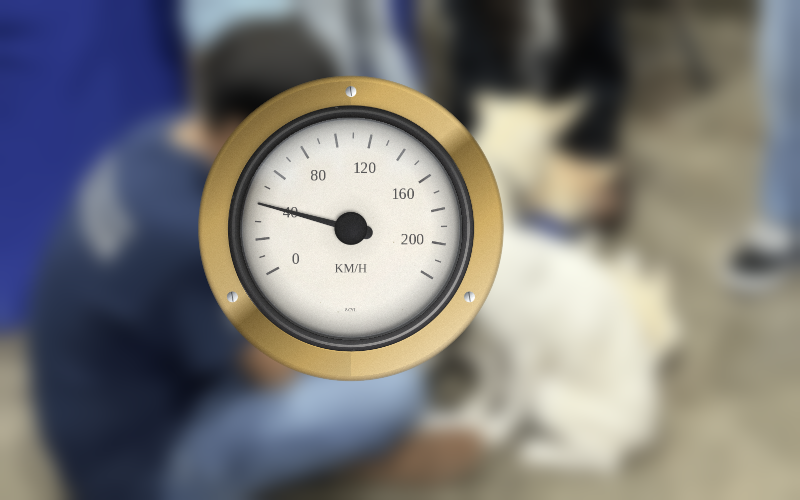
40 km/h
